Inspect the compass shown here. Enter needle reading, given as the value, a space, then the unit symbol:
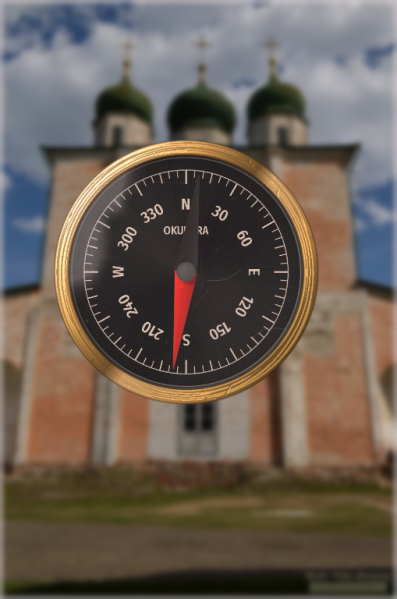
187.5 °
